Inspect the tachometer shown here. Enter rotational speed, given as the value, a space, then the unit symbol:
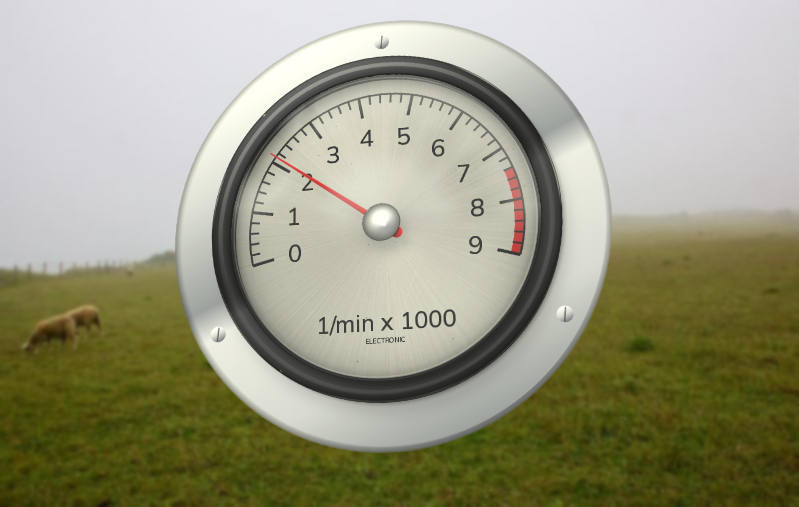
2100 rpm
